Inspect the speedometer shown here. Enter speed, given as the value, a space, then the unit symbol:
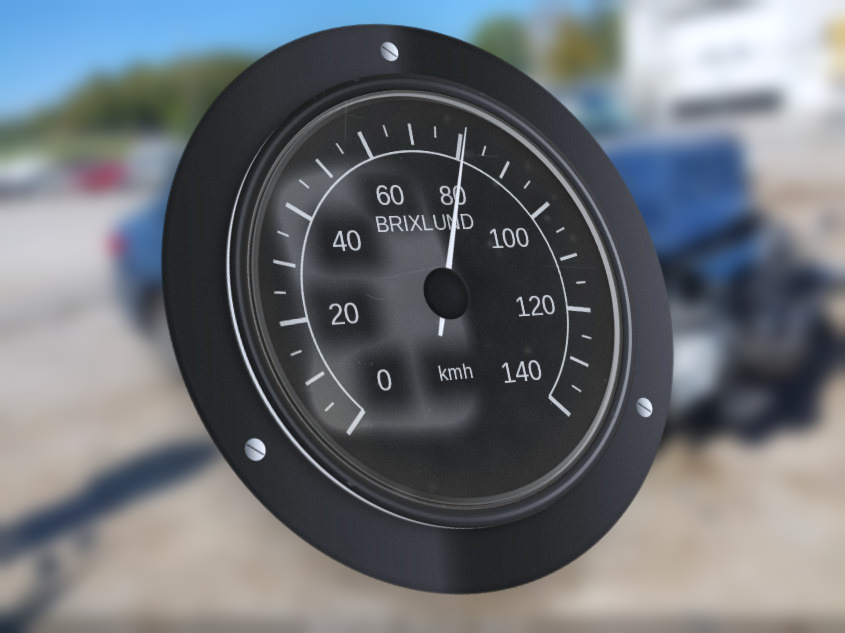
80 km/h
